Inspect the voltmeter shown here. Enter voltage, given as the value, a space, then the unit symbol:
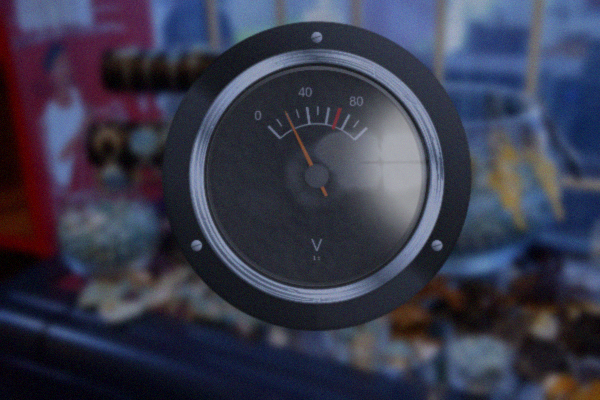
20 V
